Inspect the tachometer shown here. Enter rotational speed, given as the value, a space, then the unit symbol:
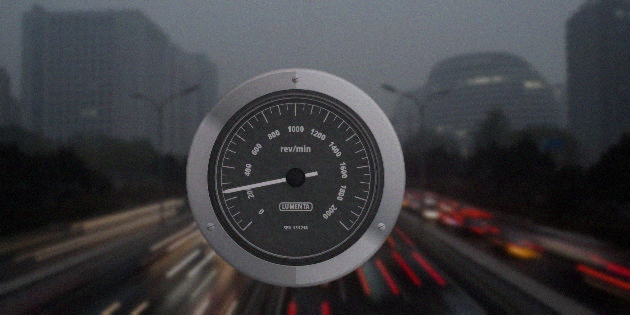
250 rpm
